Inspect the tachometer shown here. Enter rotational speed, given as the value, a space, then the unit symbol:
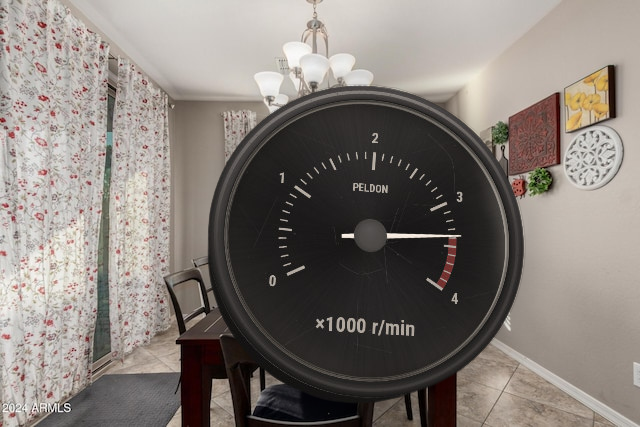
3400 rpm
